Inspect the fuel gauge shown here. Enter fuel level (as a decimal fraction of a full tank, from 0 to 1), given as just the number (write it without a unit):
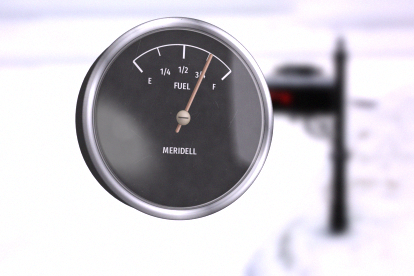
0.75
